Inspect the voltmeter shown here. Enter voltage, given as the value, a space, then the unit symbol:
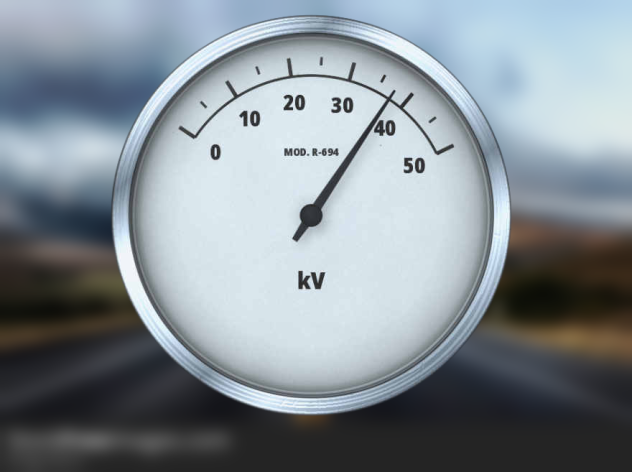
37.5 kV
